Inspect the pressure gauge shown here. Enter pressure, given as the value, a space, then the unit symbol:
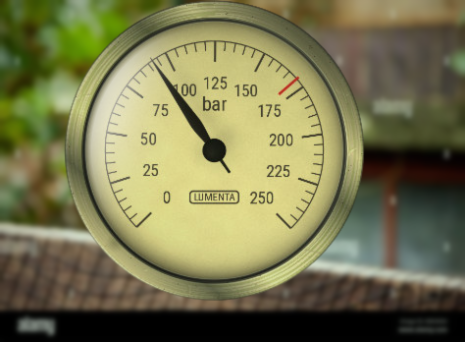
92.5 bar
